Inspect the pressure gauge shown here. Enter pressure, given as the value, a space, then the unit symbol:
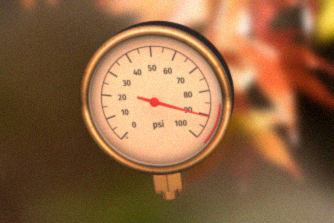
90 psi
